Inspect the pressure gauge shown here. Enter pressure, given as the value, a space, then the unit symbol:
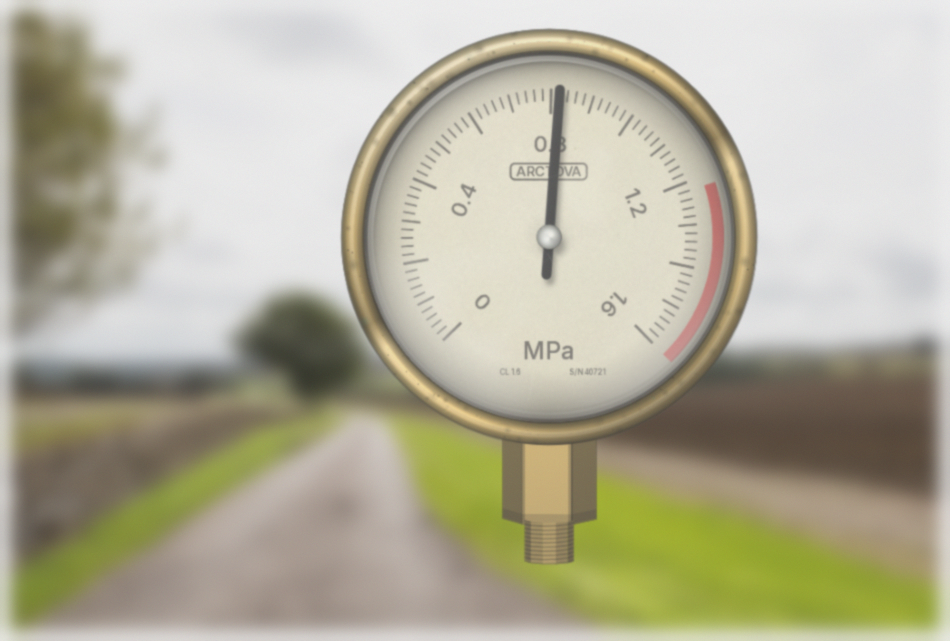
0.82 MPa
